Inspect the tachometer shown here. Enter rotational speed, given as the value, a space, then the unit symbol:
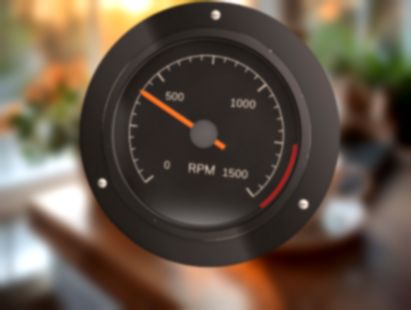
400 rpm
